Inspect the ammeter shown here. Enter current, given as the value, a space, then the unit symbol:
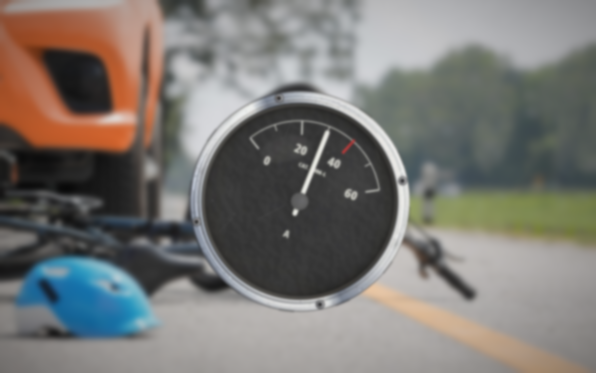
30 A
